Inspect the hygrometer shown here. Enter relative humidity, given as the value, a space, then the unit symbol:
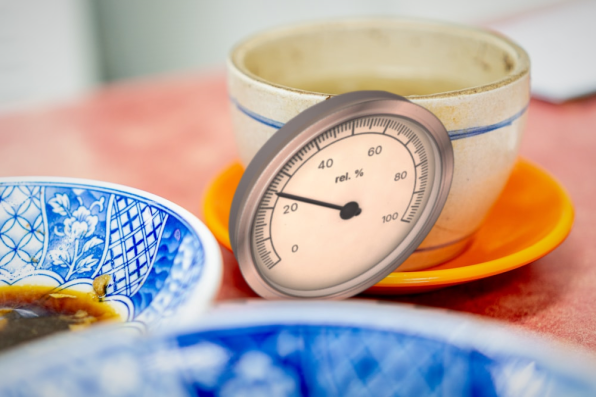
25 %
